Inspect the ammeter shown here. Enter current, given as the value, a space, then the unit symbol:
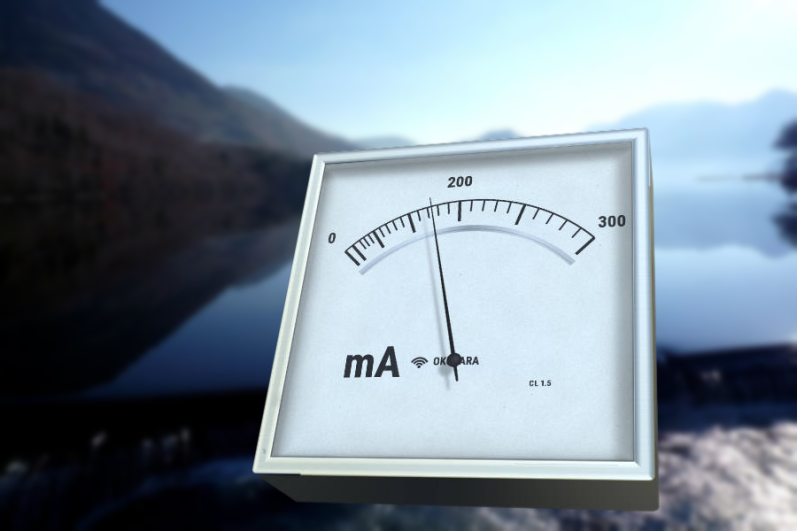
175 mA
